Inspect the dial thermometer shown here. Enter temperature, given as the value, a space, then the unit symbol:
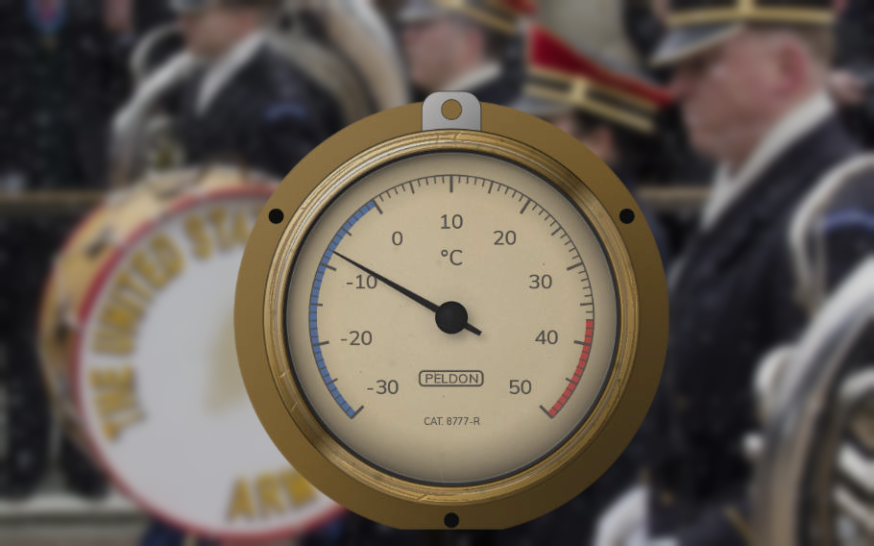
-8 °C
